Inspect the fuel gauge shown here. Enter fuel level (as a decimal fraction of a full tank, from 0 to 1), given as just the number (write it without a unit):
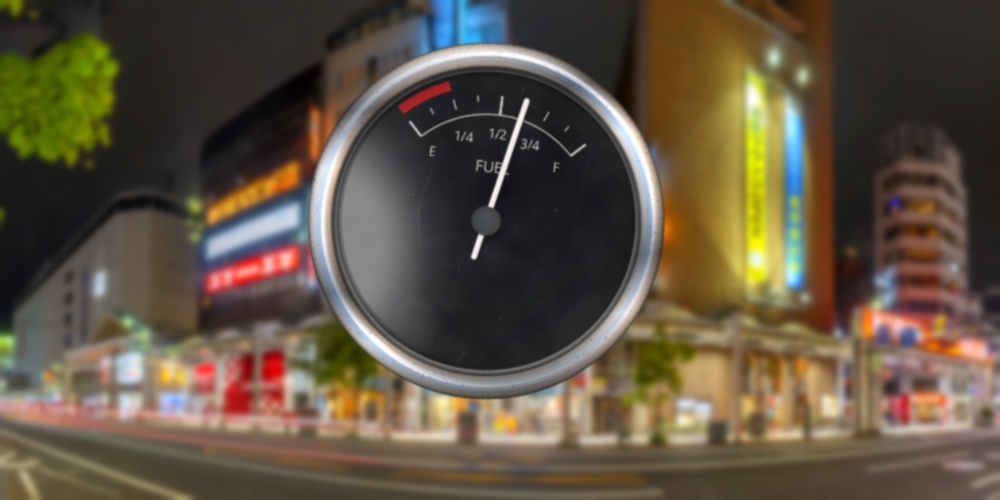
0.625
